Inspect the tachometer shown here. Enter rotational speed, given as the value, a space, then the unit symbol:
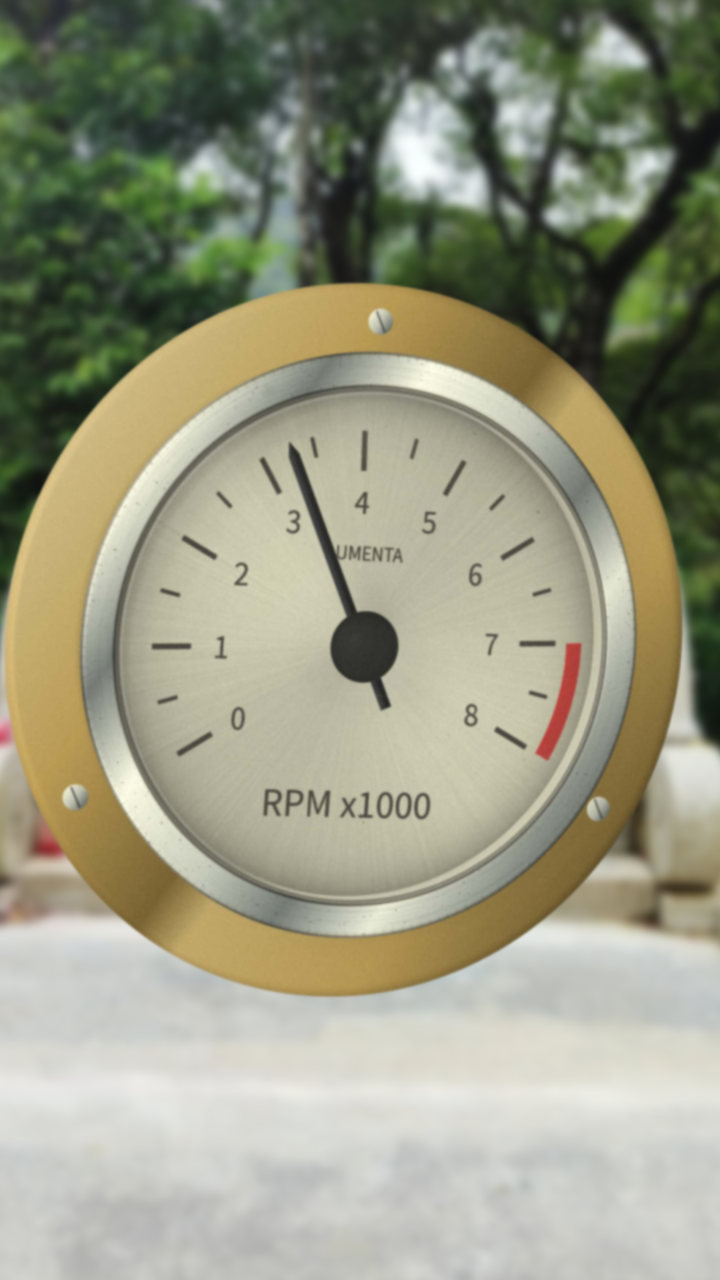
3250 rpm
